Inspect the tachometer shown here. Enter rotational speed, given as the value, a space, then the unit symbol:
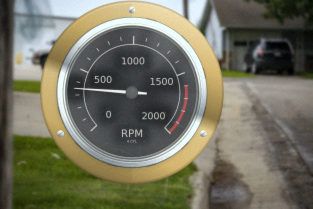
350 rpm
